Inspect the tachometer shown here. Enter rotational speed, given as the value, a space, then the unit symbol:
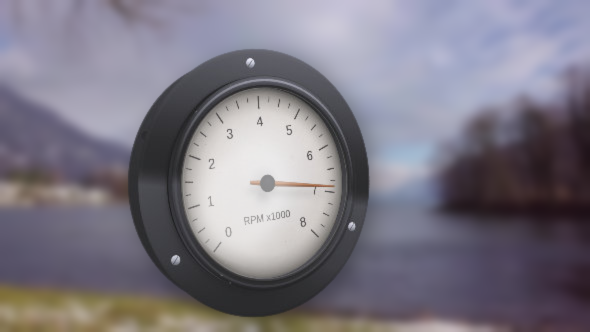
6875 rpm
